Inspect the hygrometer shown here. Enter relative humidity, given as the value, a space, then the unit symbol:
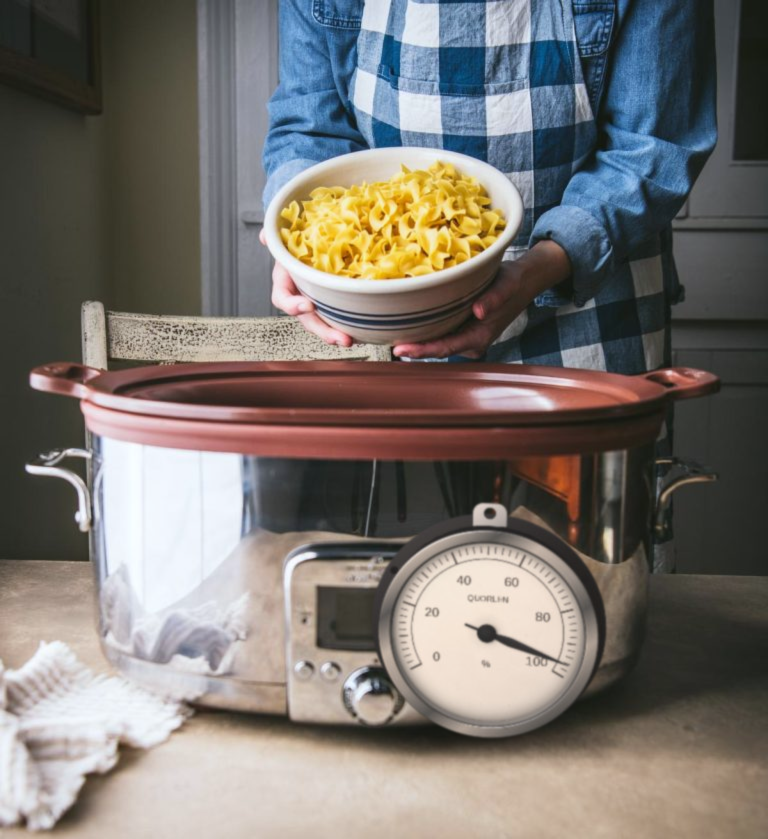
96 %
